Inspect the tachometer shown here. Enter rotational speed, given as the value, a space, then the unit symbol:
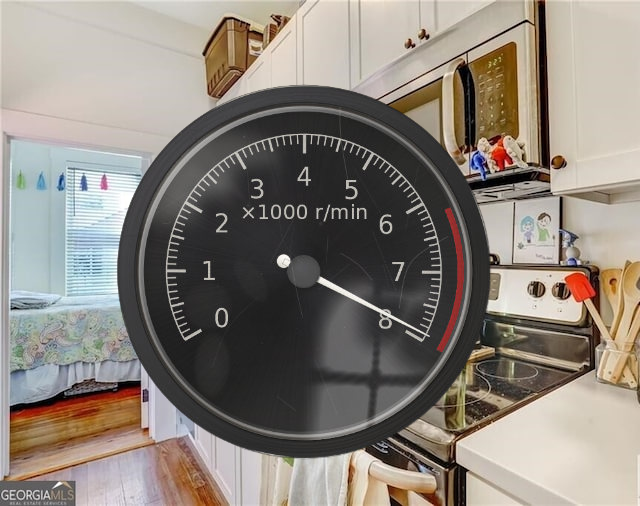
7900 rpm
